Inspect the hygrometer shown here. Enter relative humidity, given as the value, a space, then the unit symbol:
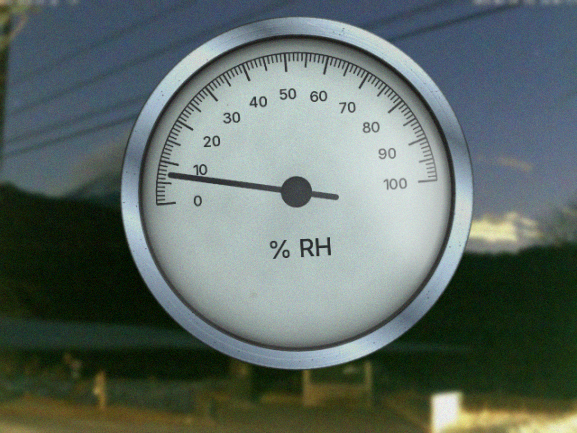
7 %
